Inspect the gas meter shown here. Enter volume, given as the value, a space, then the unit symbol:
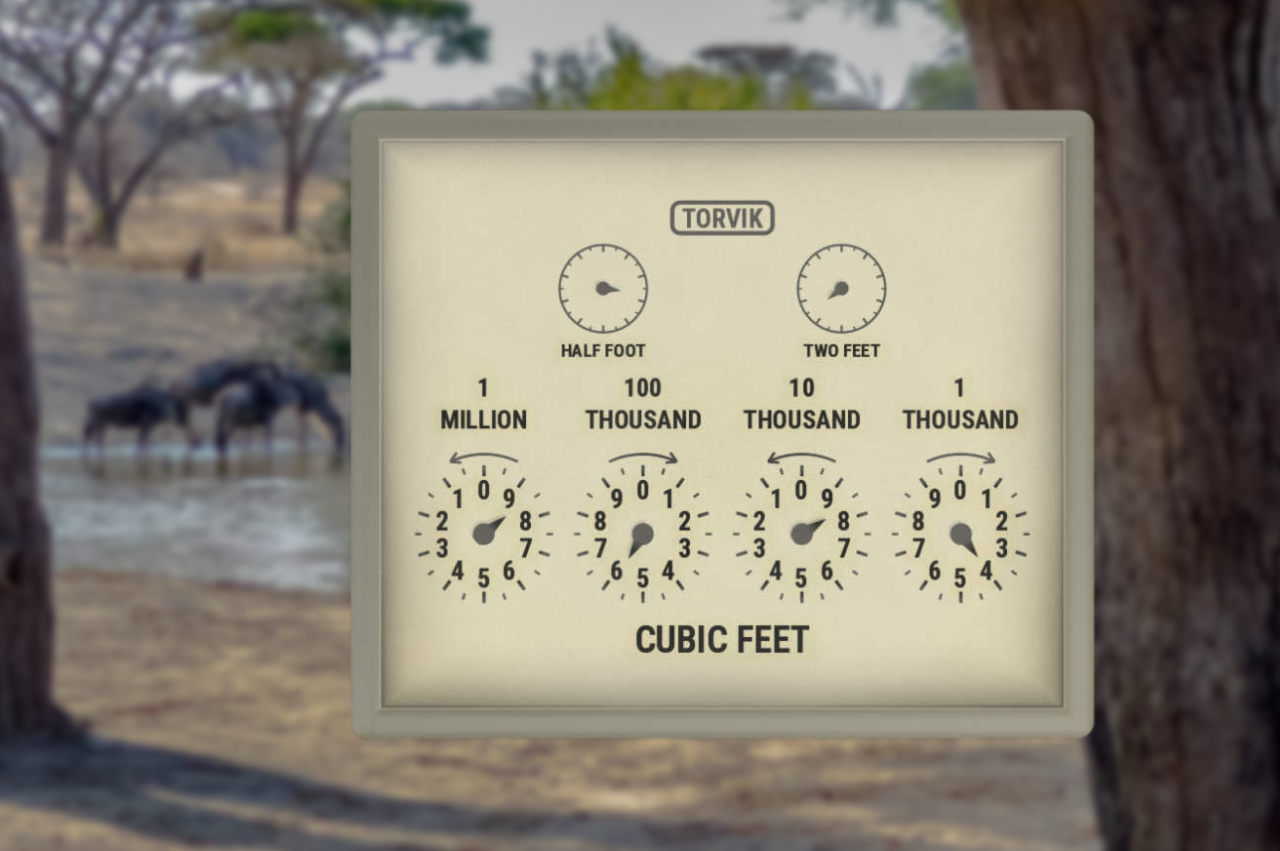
858400 ft³
